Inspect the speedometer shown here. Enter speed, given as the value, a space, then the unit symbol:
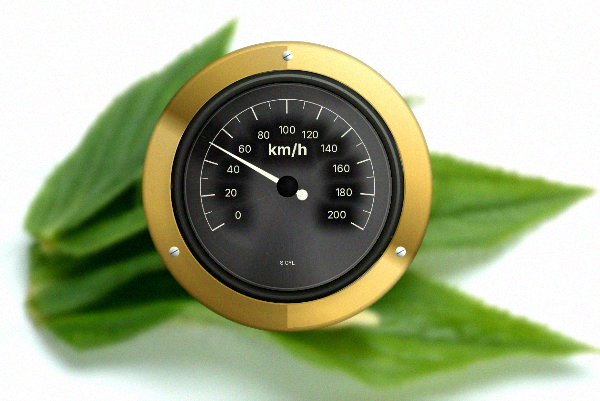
50 km/h
